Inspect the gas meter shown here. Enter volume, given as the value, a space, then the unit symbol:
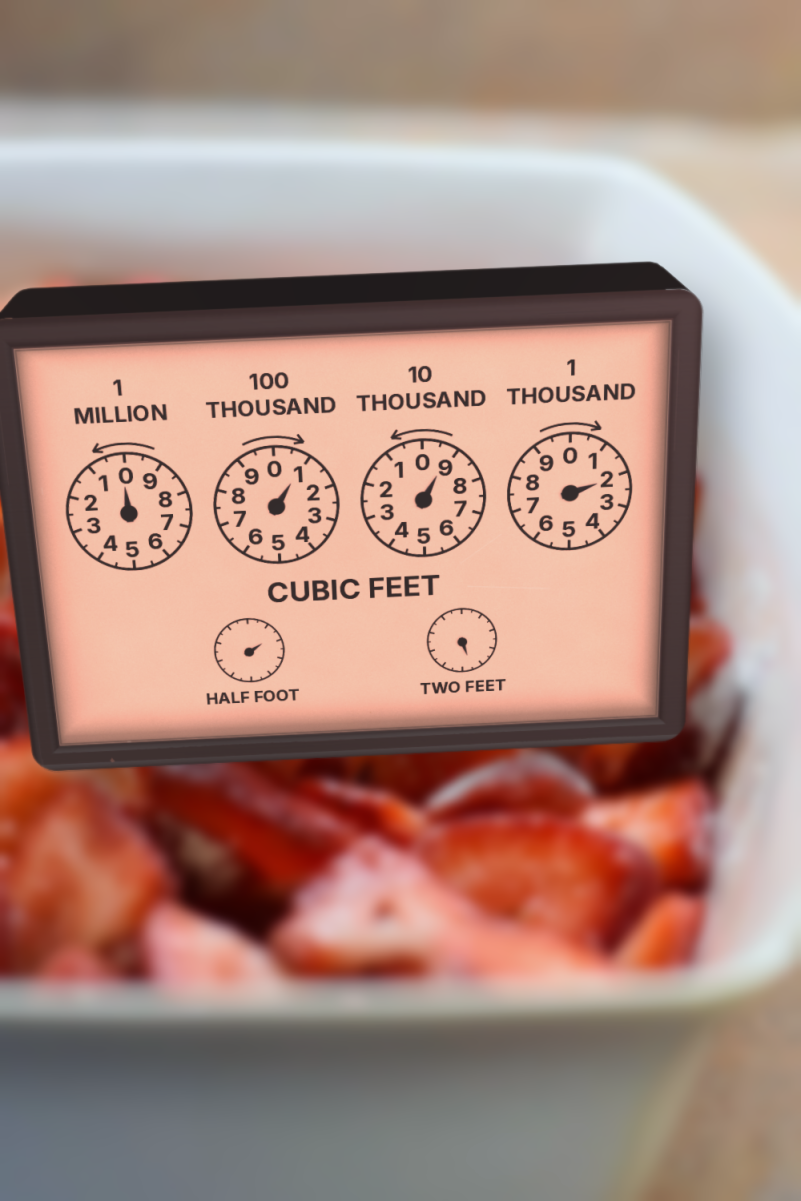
9200 ft³
